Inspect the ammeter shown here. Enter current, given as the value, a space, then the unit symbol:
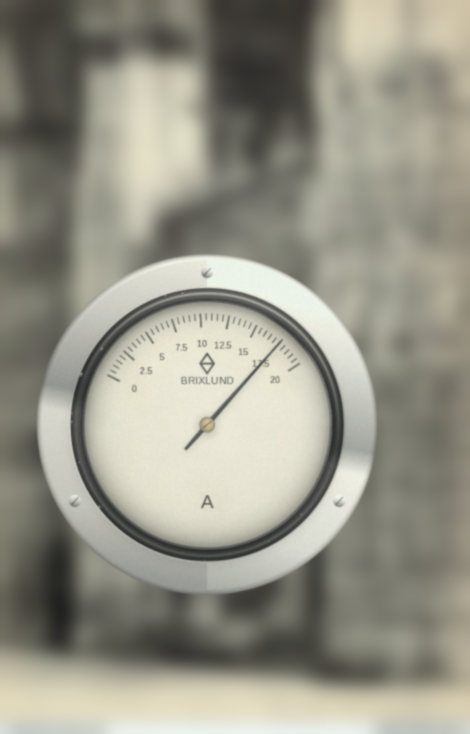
17.5 A
